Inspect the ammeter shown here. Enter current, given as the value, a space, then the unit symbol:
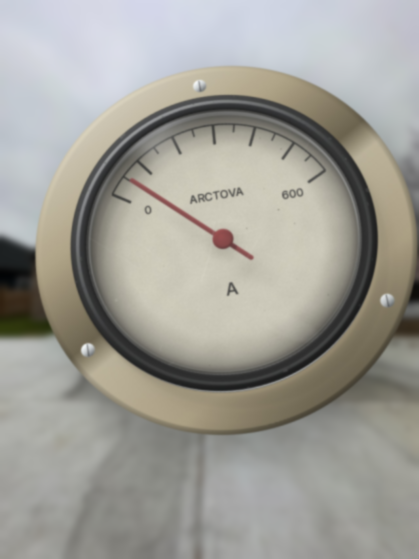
50 A
